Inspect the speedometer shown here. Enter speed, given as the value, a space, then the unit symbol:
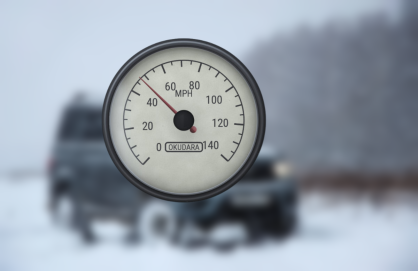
47.5 mph
